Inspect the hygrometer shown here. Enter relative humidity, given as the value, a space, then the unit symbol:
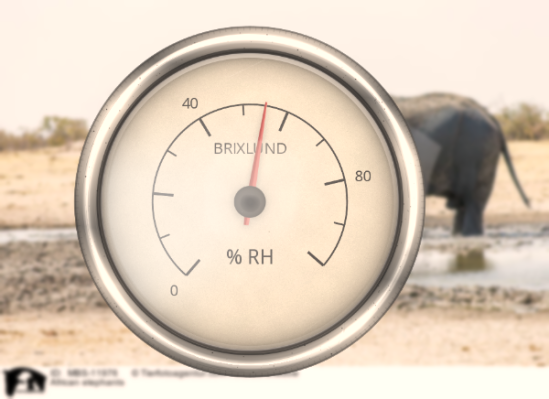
55 %
